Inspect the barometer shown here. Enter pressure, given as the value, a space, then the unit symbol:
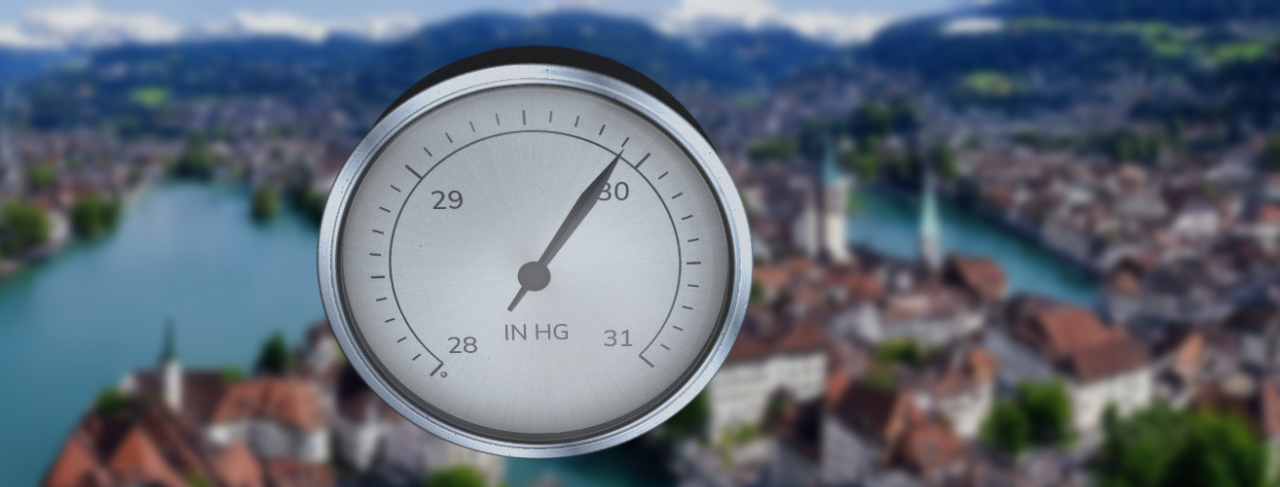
29.9 inHg
